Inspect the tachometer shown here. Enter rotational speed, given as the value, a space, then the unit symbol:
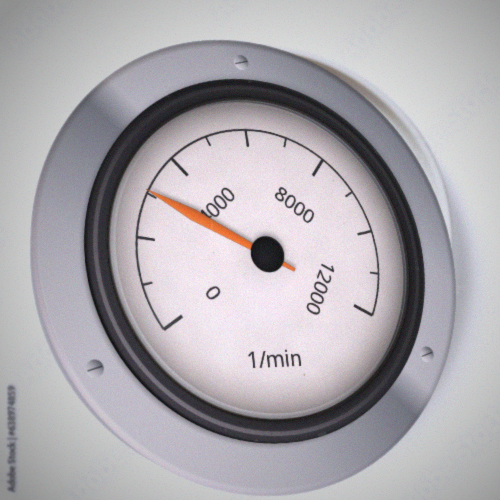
3000 rpm
